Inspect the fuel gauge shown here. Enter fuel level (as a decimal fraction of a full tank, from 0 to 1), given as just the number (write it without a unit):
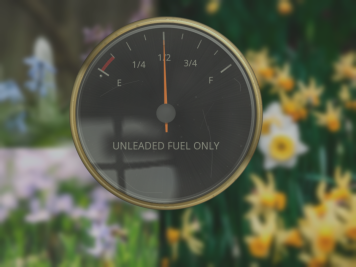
0.5
